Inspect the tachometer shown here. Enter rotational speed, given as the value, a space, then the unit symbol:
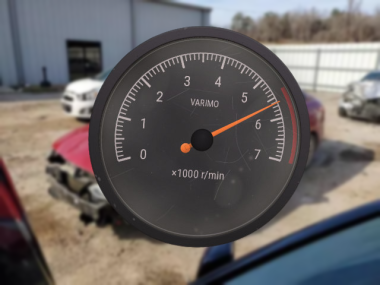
5600 rpm
